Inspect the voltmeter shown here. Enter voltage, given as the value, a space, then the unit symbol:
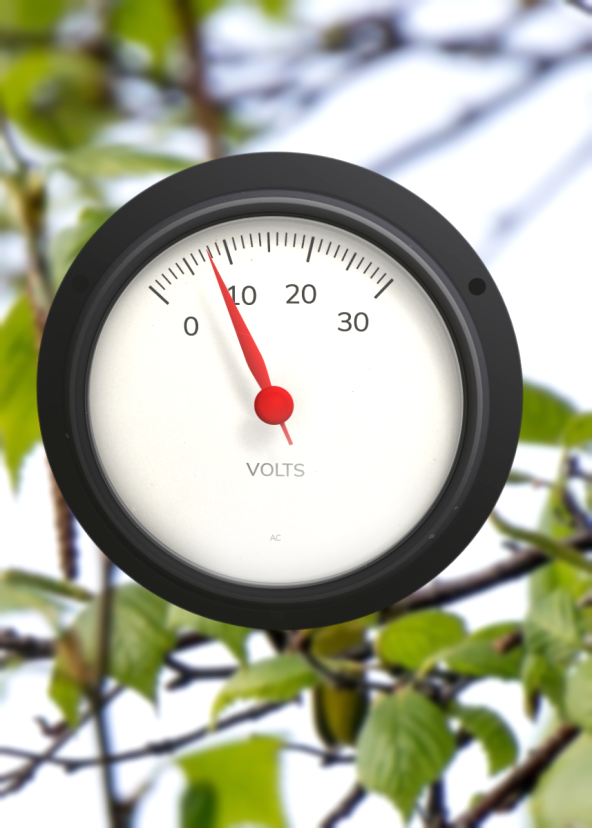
8 V
